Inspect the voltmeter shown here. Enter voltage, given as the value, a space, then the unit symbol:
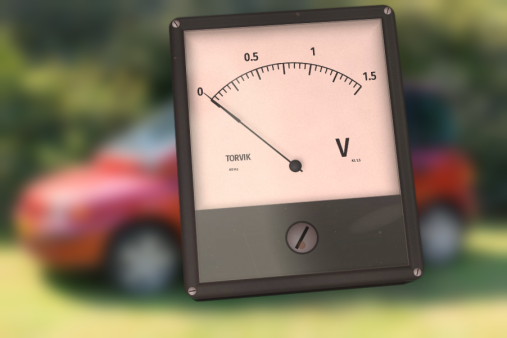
0 V
